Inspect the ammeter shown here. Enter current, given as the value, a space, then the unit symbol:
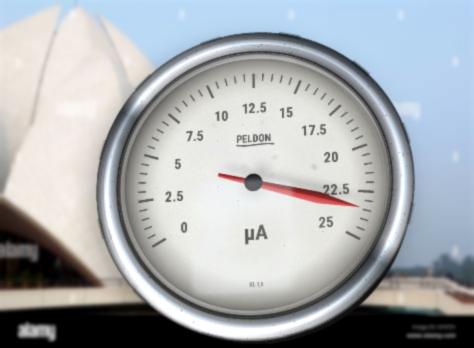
23.5 µA
